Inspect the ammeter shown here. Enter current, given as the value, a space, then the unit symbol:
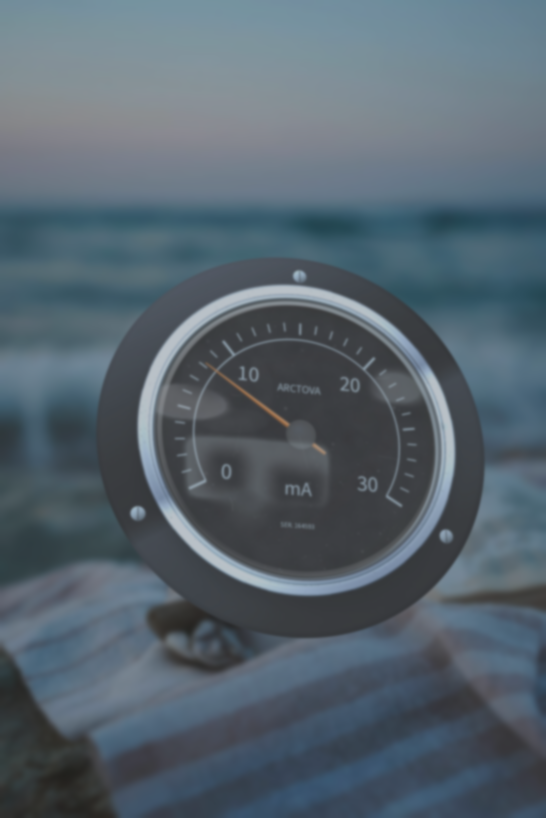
8 mA
